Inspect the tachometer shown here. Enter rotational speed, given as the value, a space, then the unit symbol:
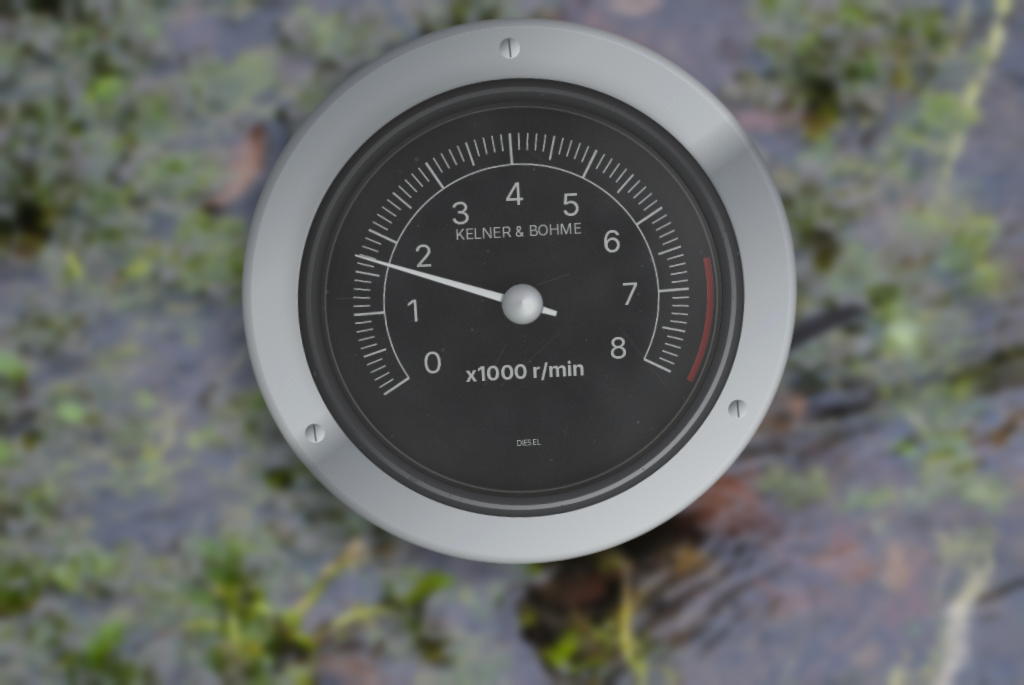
1700 rpm
